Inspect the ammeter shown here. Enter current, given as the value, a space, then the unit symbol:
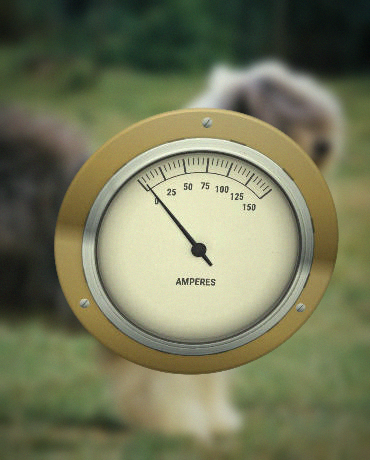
5 A
